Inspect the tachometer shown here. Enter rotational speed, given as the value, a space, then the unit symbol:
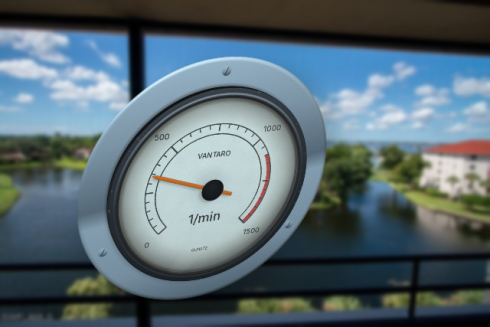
350 rpm
